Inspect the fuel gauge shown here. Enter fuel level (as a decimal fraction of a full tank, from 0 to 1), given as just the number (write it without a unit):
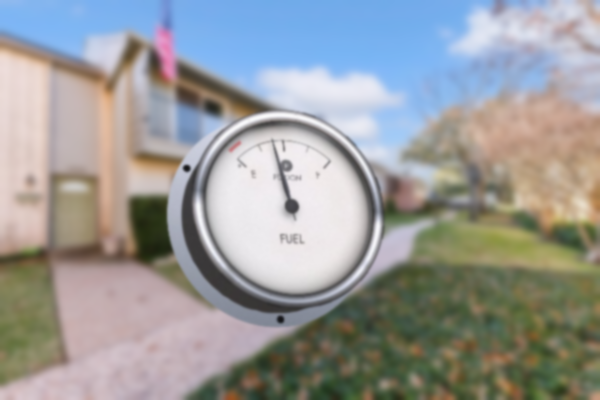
0.375
